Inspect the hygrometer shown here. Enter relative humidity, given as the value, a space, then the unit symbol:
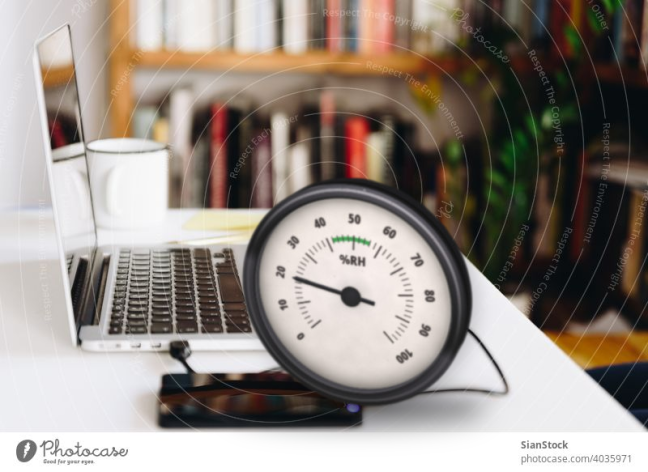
20 %
